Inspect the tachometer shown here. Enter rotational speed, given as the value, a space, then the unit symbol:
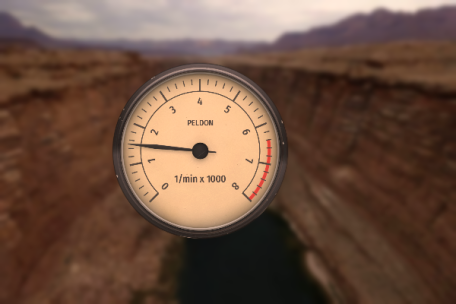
1500 rpm
